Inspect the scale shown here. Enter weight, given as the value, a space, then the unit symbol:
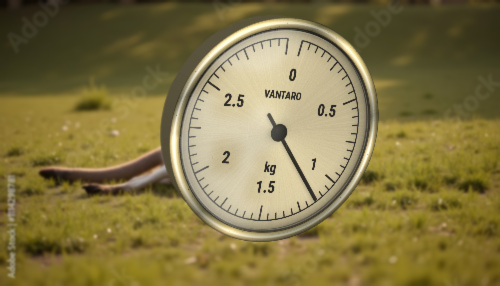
1.15 kg
